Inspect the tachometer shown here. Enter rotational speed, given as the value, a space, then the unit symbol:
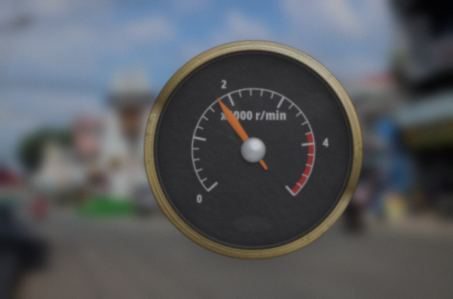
1800 rpm
